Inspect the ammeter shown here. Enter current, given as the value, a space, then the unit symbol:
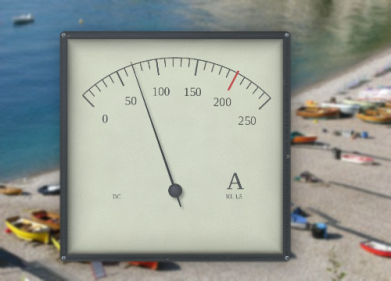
70 A
